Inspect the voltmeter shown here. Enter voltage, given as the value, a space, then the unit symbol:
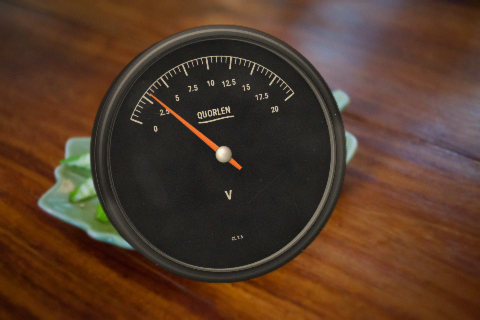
3 V
